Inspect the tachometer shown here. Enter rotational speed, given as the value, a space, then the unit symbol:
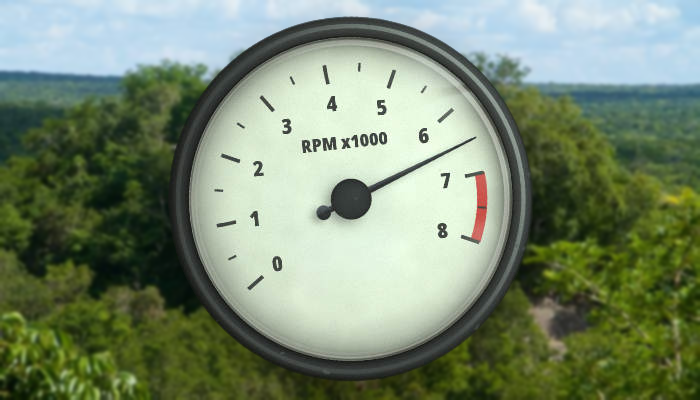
6500 rpm
